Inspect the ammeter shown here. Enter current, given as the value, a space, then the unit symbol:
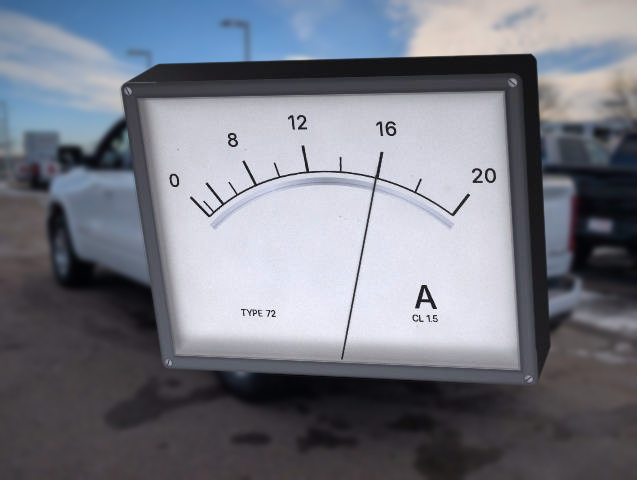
16 A
